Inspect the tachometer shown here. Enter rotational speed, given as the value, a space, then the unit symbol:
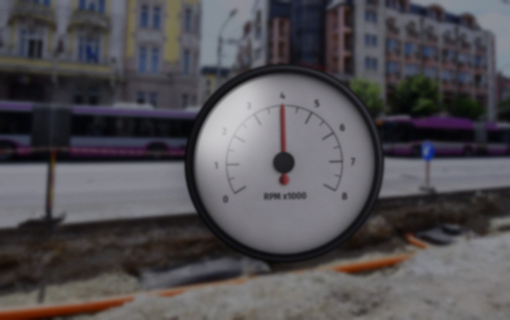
4000 rpm
